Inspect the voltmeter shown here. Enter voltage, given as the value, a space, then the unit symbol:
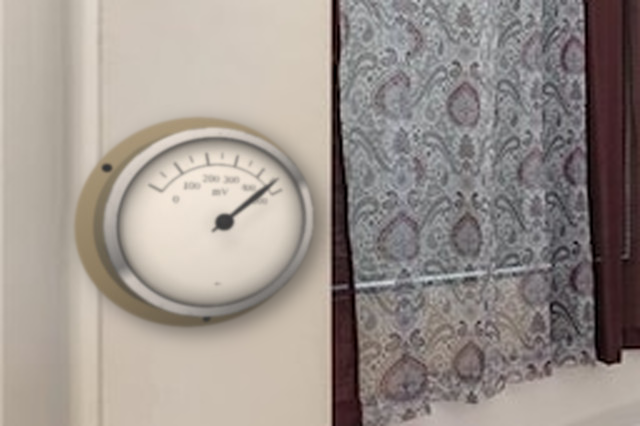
450 mV
